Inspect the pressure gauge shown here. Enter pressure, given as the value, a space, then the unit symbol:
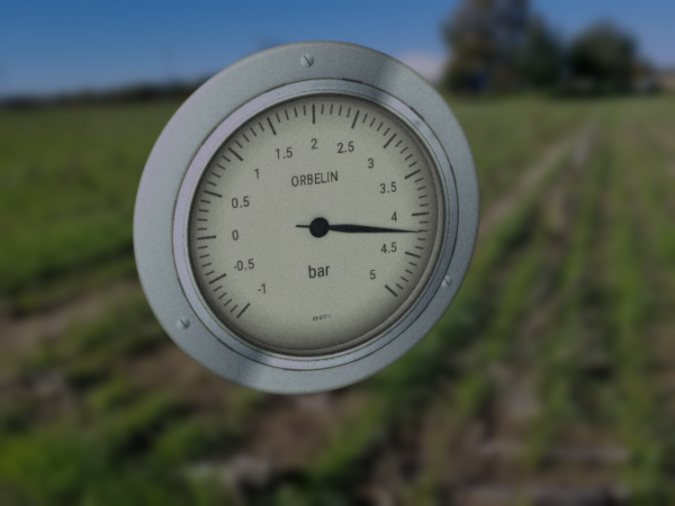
4.2 bar
